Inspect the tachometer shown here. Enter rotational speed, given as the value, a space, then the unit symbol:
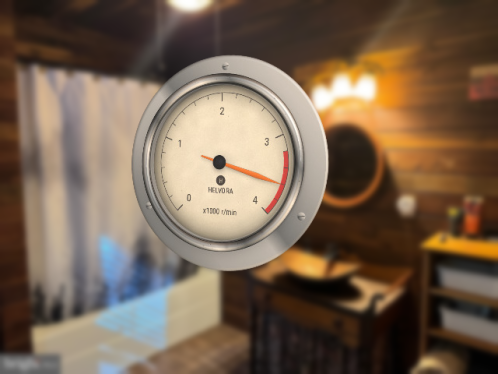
3600 rpm
